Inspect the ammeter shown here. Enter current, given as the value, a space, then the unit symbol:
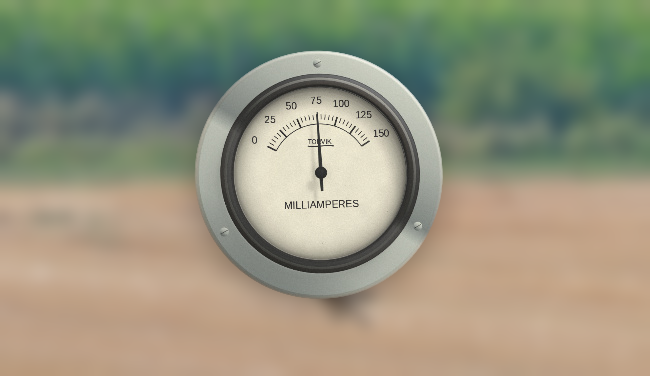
75 mA
